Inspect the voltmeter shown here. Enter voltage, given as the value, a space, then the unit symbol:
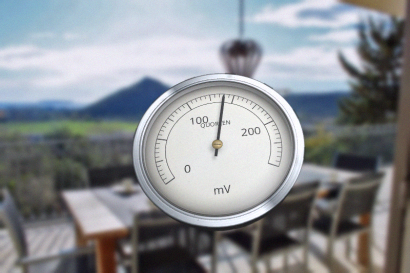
140 mV
